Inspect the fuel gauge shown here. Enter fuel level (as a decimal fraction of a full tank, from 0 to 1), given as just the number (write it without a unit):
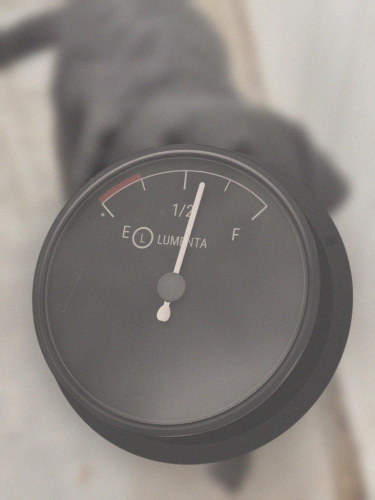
0.625
